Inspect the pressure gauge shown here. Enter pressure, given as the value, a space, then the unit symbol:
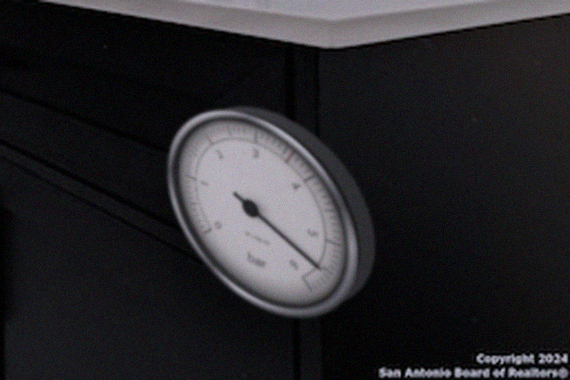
5.5 bar
